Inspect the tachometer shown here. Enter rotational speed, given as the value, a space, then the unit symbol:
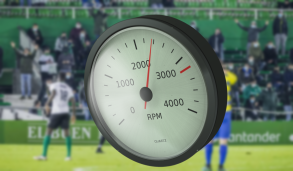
2400 rpm
